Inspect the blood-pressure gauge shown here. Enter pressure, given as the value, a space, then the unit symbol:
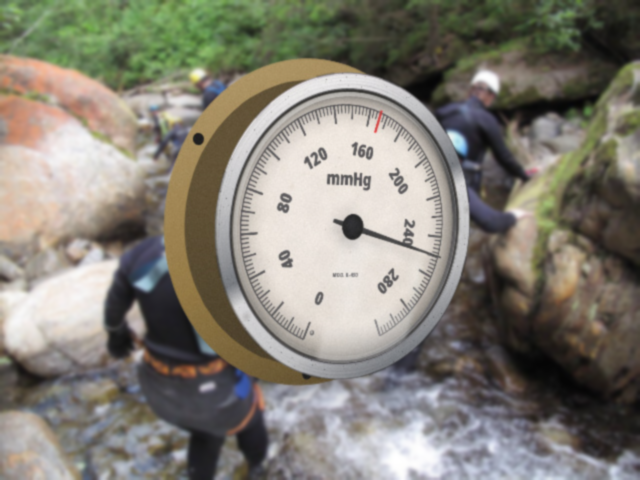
250 mmHg
